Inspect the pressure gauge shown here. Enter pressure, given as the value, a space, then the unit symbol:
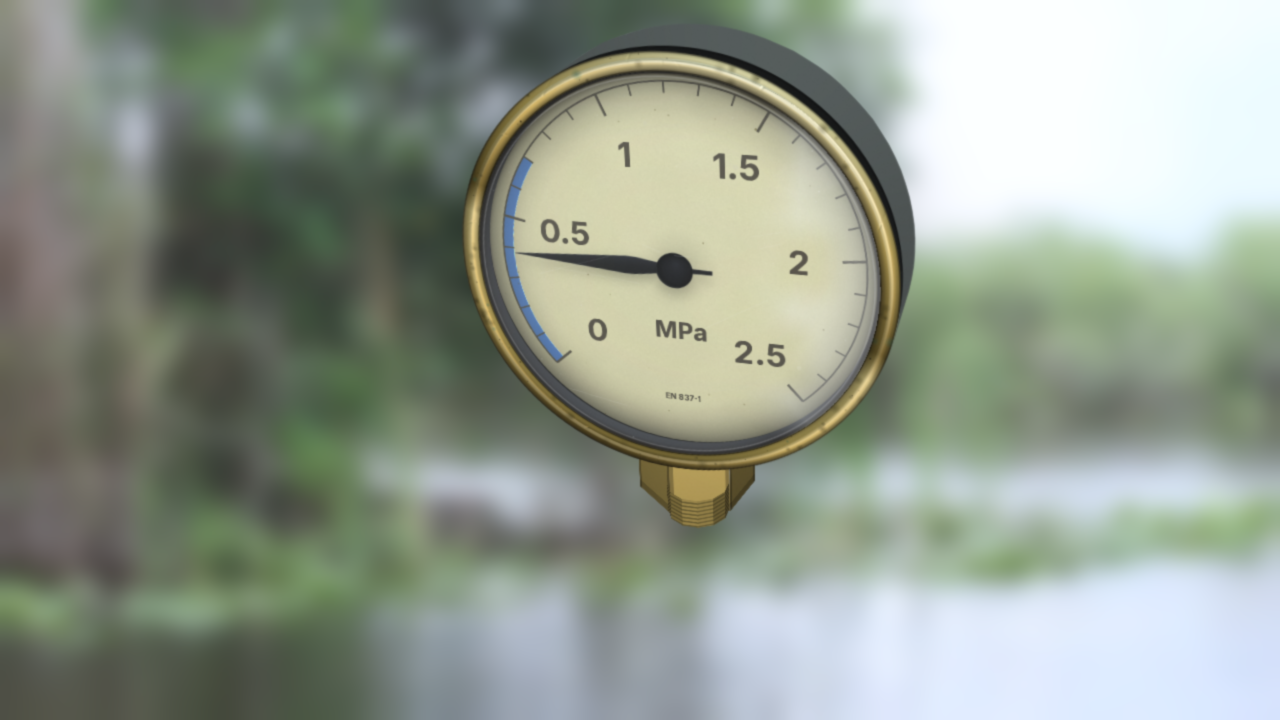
0.4 MPa
